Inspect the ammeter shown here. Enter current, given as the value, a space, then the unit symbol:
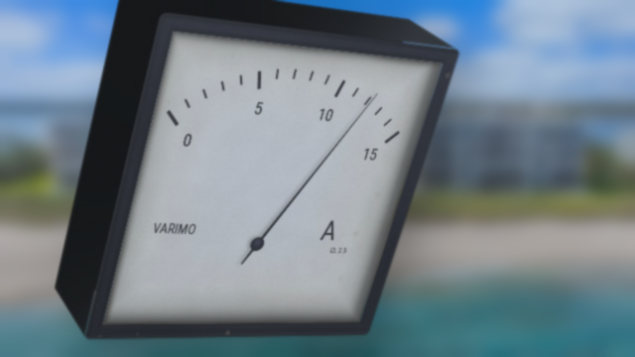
12 A
